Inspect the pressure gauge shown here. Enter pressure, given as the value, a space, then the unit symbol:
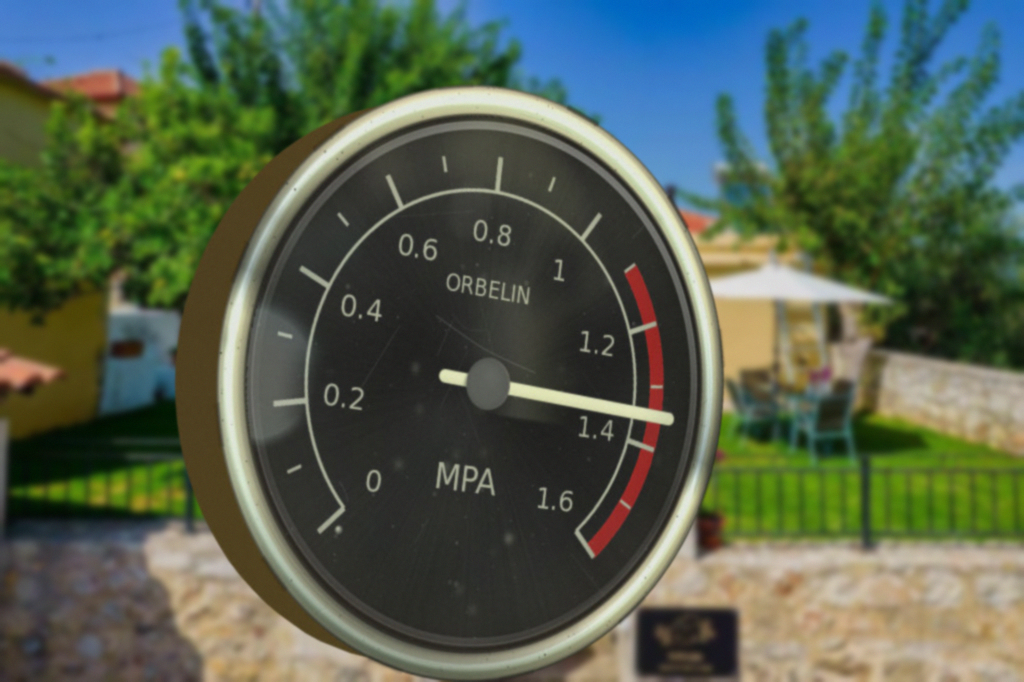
1.35 MPa
